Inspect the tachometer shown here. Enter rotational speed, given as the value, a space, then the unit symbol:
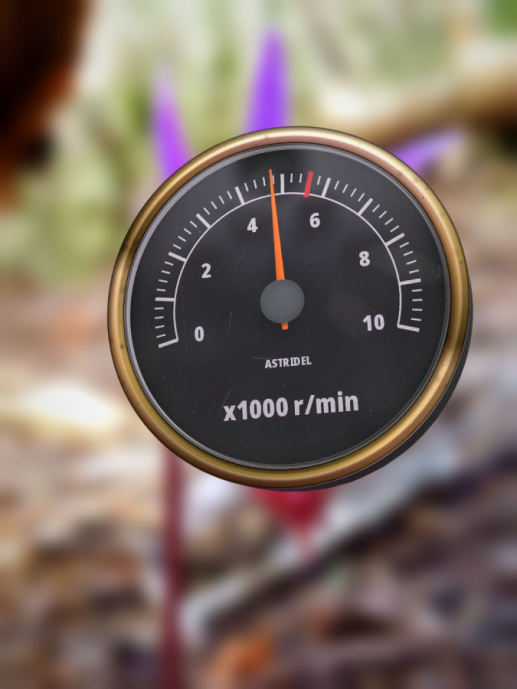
4800 rpm
